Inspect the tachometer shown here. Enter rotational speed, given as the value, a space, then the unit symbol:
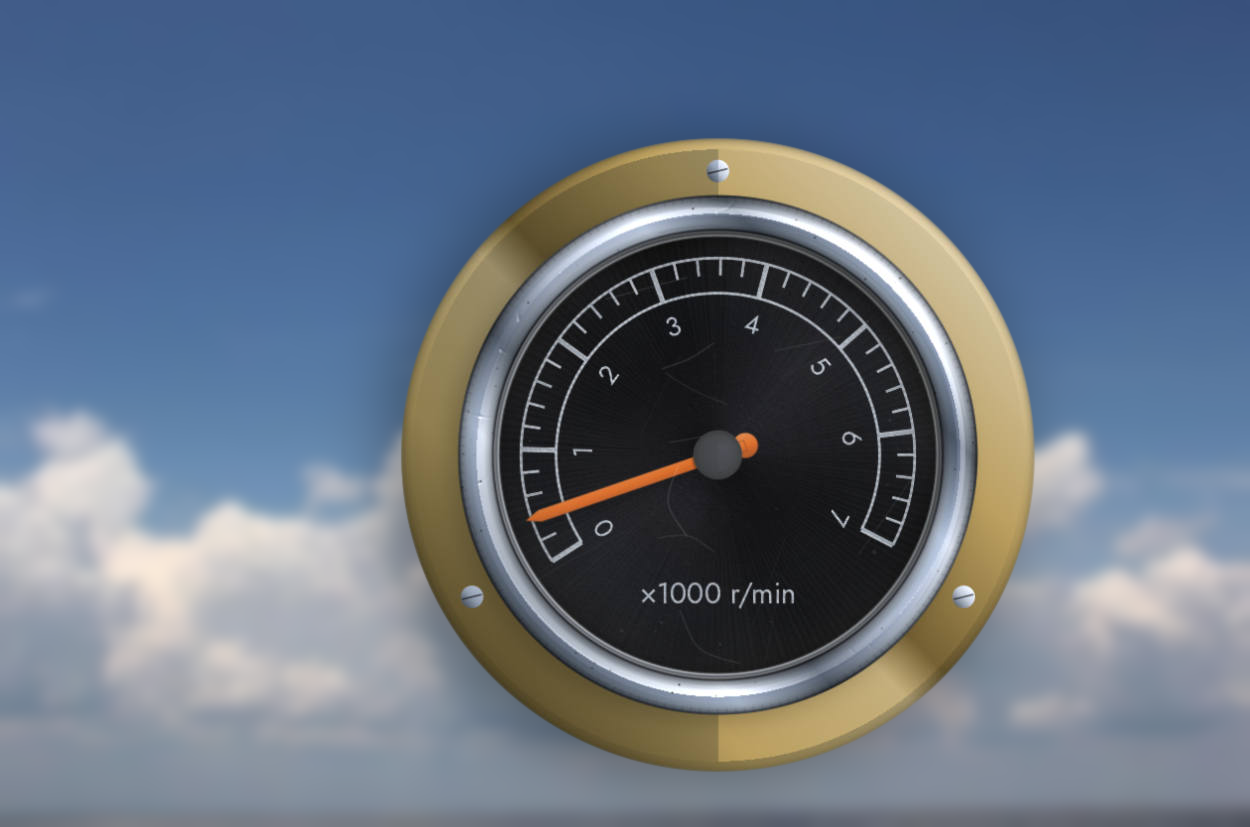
400 rpm
